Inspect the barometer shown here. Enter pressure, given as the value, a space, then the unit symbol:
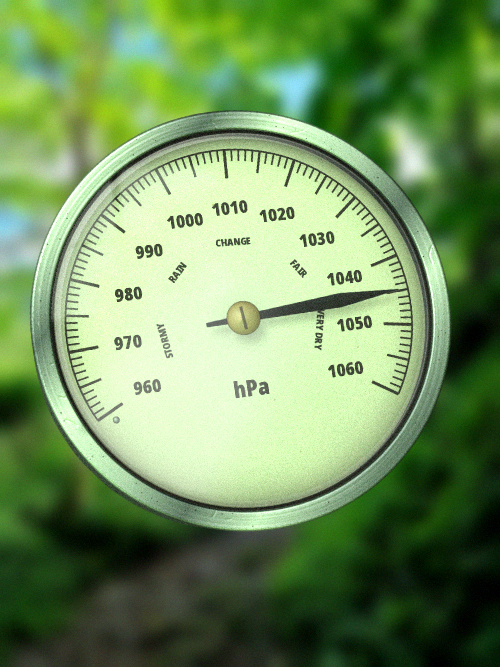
1045 hPa
